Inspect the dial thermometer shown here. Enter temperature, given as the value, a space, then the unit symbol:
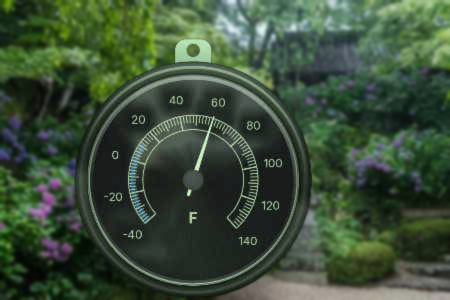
60 °F
